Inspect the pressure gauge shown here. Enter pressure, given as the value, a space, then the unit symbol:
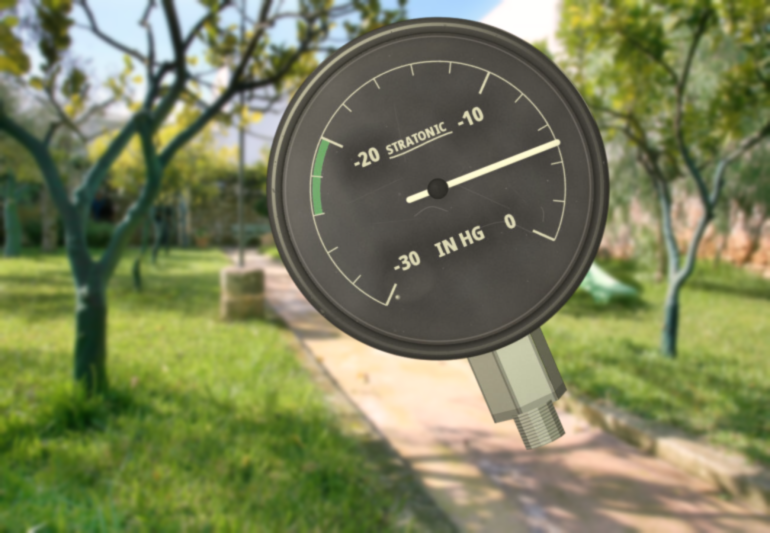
-5 inHg
